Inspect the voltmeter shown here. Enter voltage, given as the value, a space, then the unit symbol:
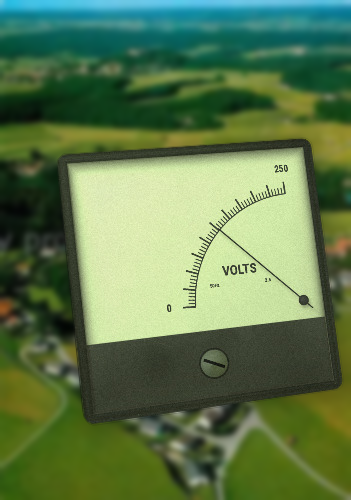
125 V
